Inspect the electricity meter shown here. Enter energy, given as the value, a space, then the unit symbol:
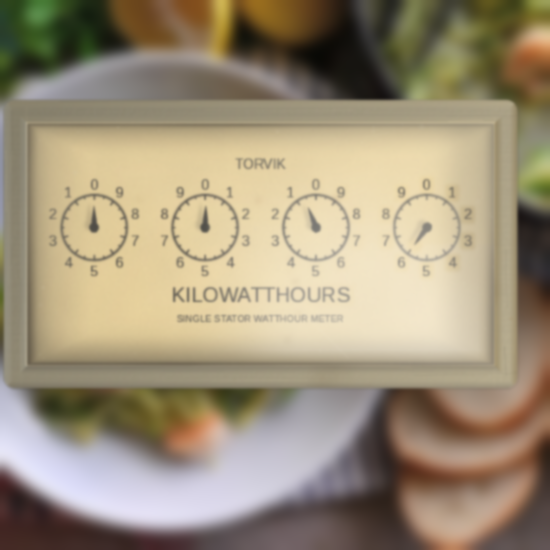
6 kWh
